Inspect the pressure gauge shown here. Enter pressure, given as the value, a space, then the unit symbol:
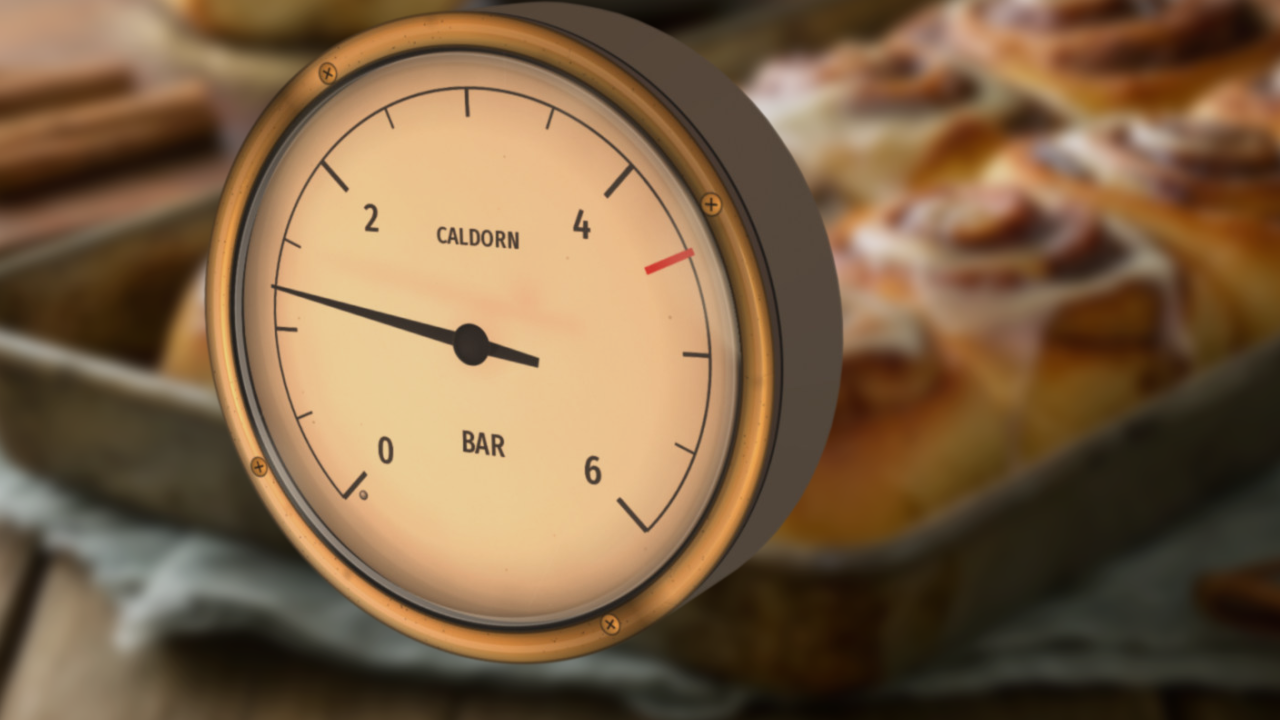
1.25 bar
